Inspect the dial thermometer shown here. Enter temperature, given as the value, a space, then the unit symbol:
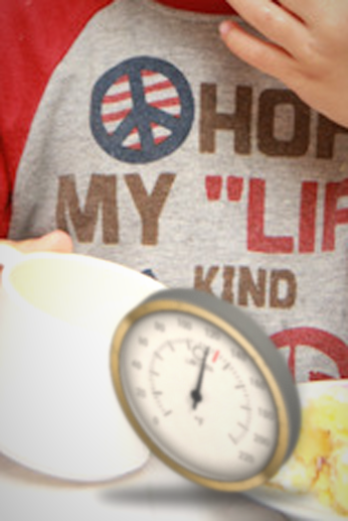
120 °F
